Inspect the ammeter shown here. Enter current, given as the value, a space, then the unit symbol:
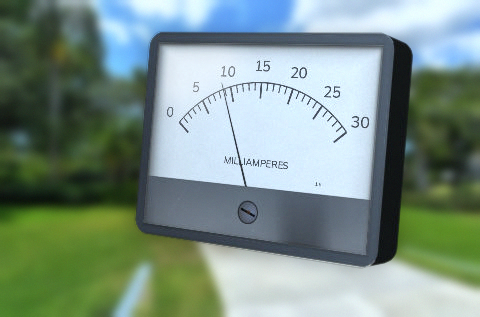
9 mA
